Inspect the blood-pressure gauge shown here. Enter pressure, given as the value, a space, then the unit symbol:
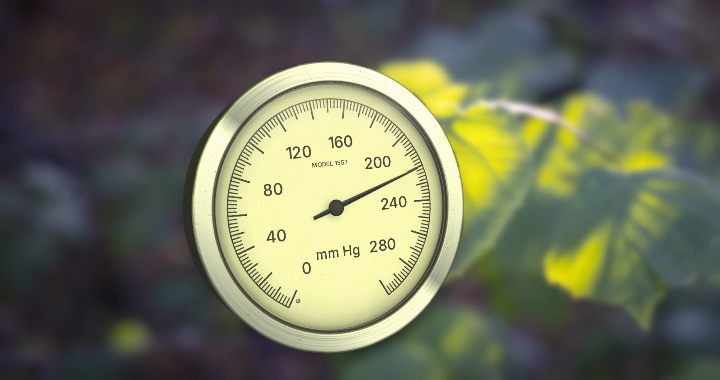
220 mmHg
